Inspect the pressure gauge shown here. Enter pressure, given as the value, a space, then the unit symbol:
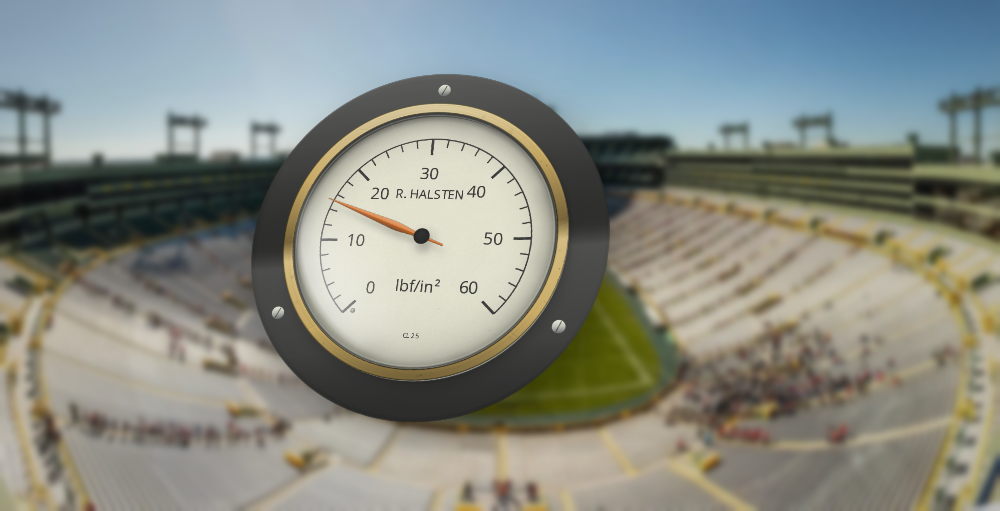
15 psi
